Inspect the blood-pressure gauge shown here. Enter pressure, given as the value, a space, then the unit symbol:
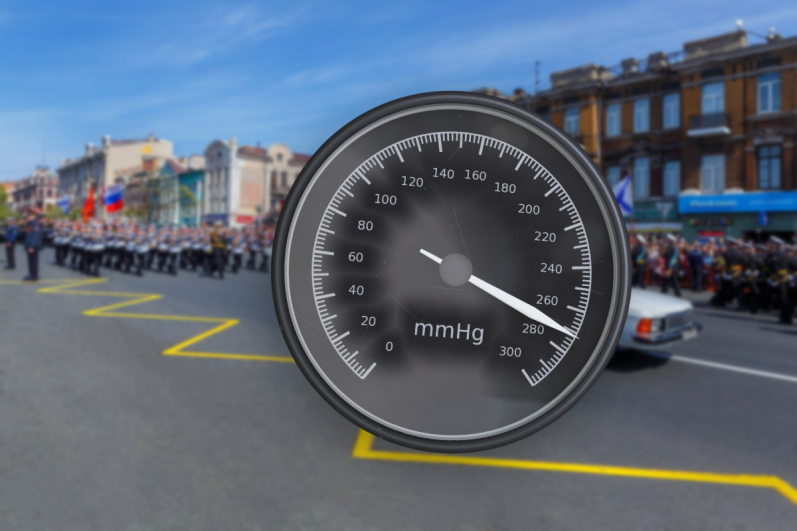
272 mmHg
